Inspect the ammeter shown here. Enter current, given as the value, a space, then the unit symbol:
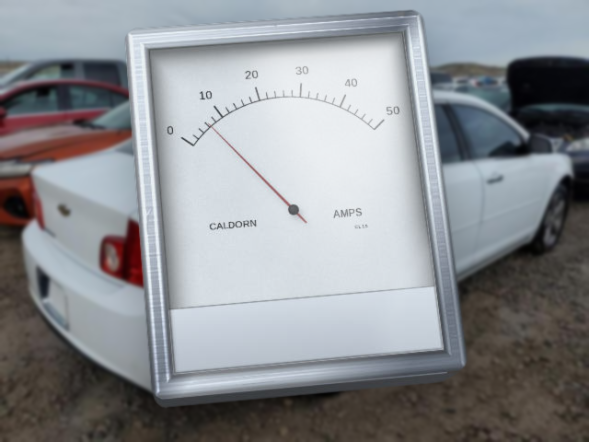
6 A
